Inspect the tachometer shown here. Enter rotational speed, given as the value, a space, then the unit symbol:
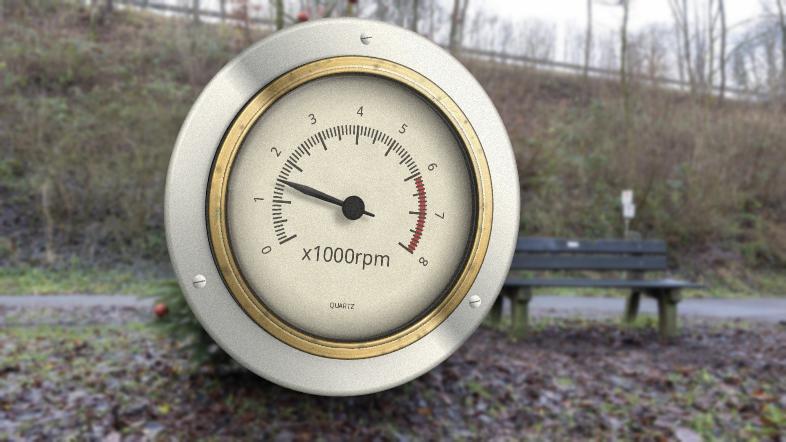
1500 rpm
